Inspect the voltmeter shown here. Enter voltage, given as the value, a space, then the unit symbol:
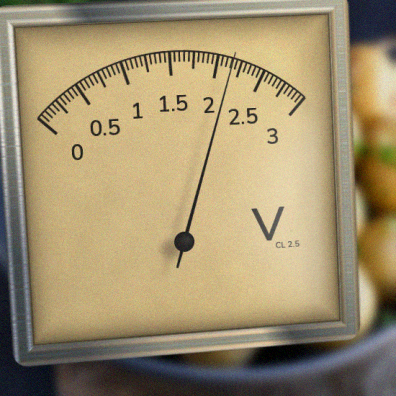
2.15 V
